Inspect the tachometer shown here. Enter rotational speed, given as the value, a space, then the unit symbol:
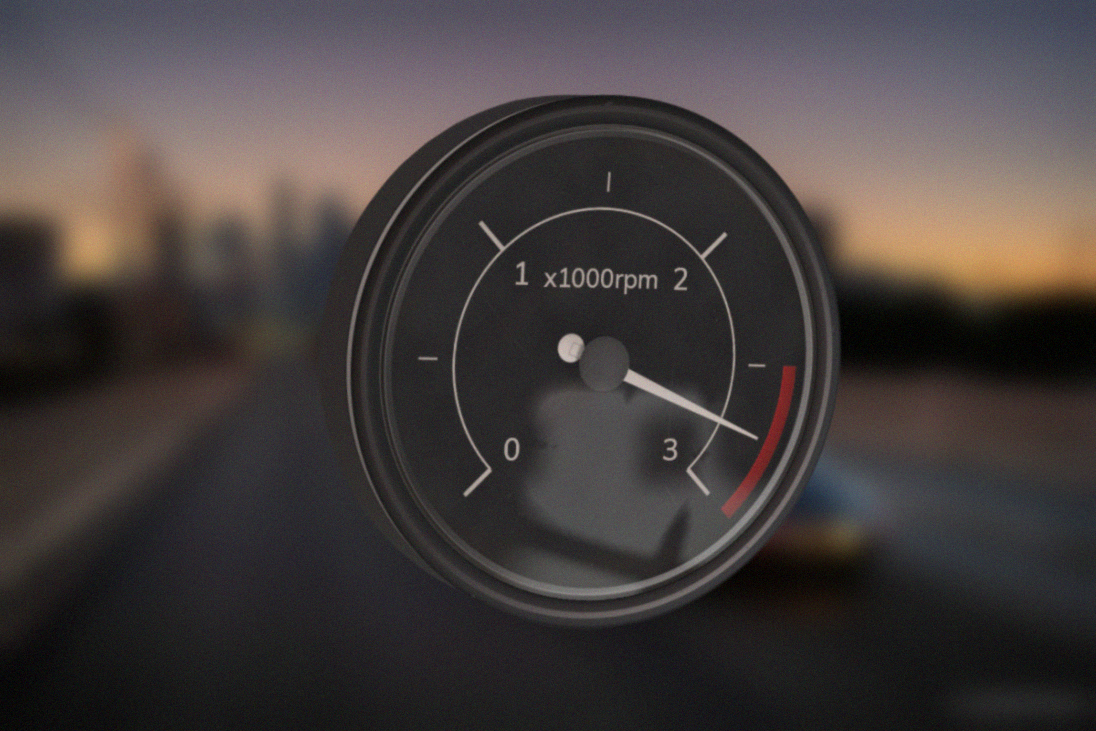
2750 rpm
